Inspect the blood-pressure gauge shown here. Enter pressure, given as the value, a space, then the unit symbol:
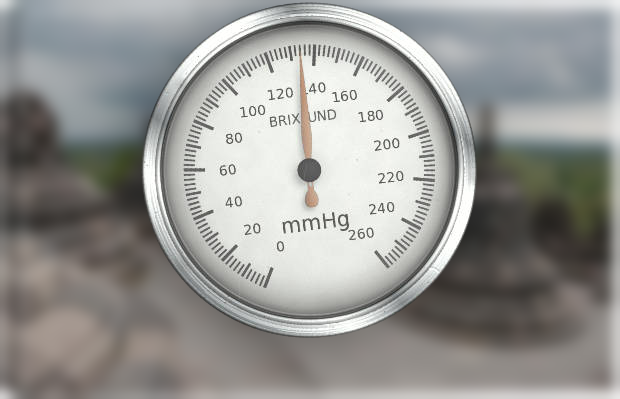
134 mmHg
